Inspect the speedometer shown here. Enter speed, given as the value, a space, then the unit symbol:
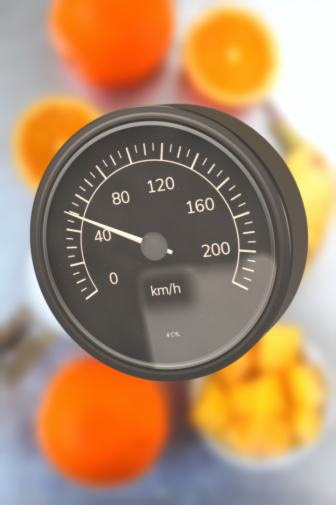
50 km/h
